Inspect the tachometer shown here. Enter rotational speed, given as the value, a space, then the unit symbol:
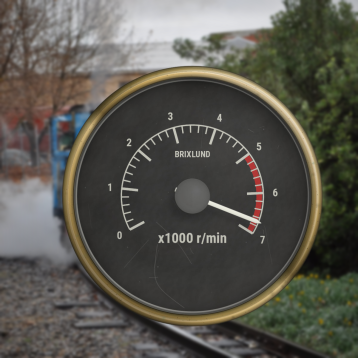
6700 rpm
